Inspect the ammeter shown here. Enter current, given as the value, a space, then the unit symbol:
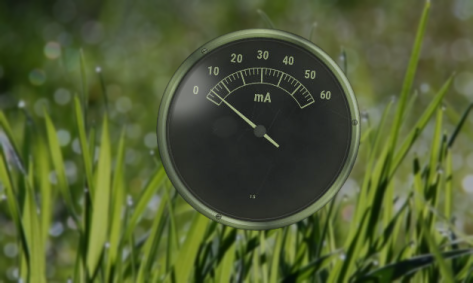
4 mA
